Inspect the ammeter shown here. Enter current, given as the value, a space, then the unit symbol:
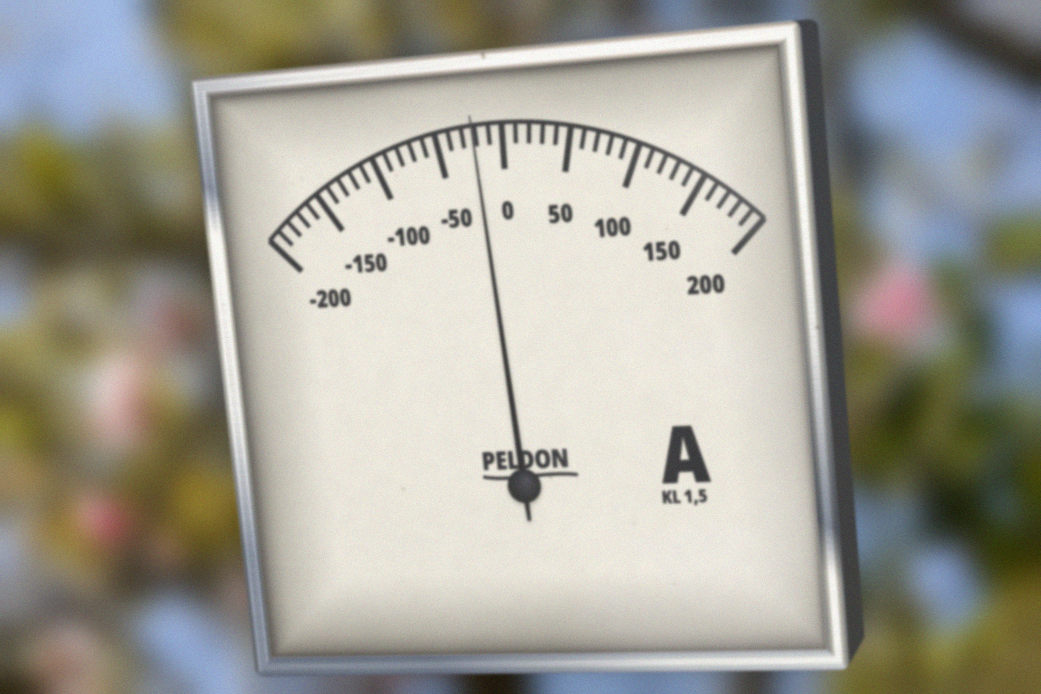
-20 A
